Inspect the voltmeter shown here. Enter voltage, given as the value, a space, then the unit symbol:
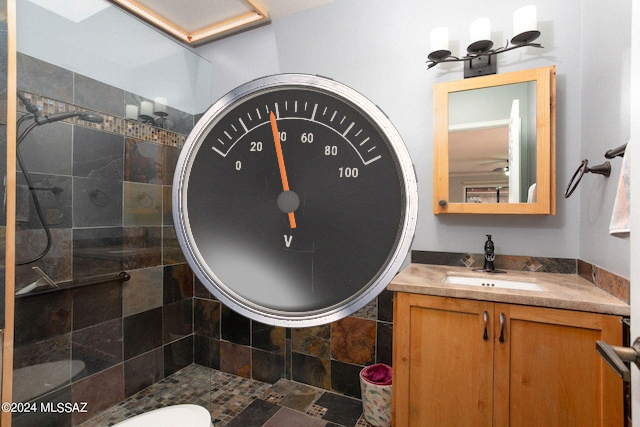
37.5 V
